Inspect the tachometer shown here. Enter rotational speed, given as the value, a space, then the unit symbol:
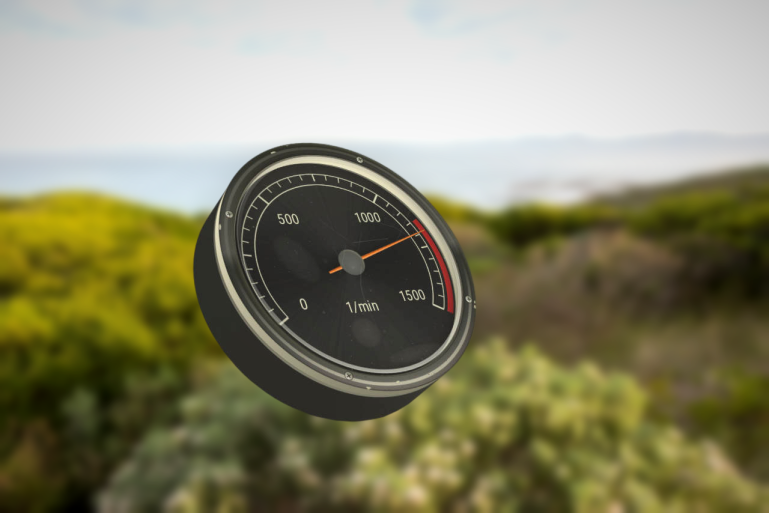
1200 rpm
